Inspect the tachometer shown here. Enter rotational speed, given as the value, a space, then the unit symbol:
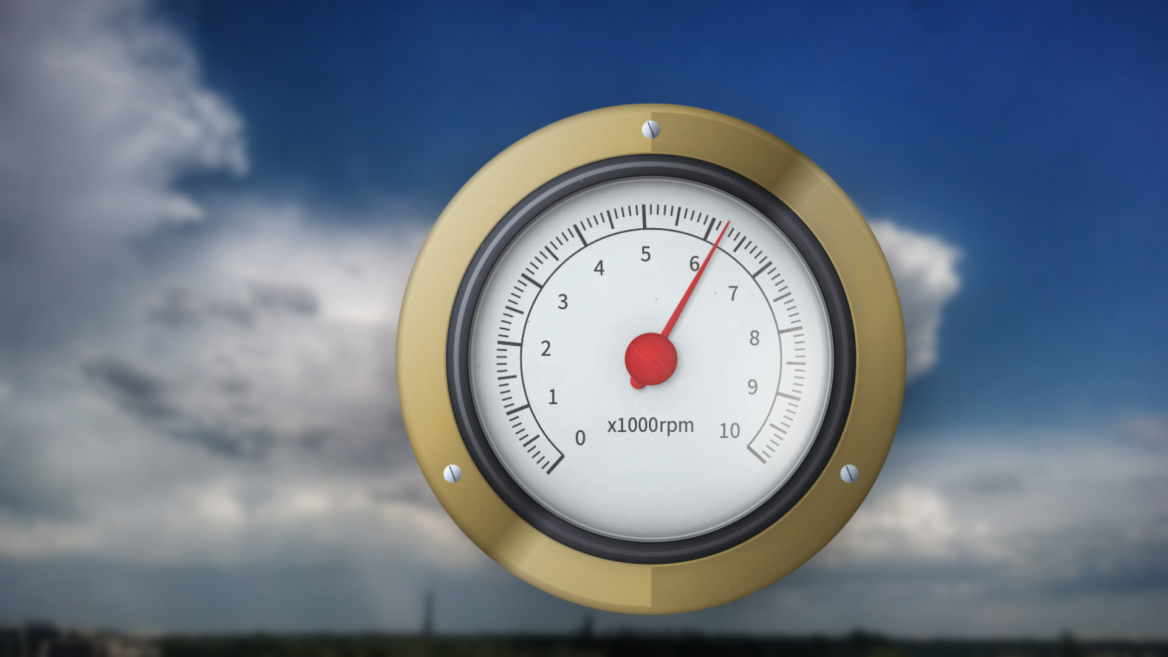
6200 rpm
